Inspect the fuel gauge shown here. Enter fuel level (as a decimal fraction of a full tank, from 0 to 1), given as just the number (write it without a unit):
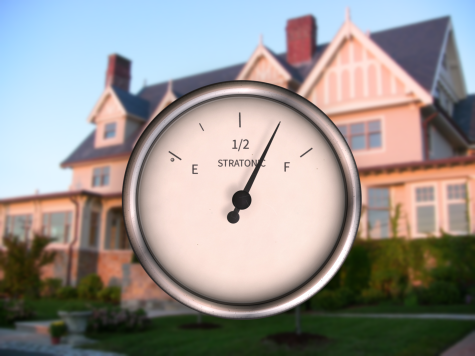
0.75
